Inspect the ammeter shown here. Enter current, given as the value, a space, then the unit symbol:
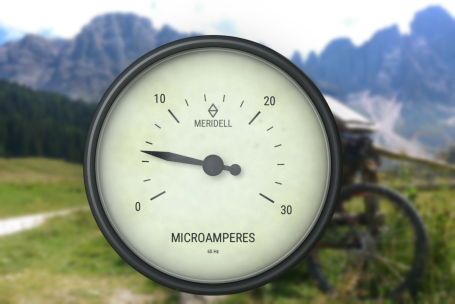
5 µA
